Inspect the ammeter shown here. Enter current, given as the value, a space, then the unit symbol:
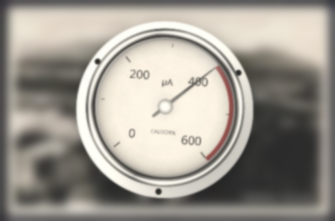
400 µA
